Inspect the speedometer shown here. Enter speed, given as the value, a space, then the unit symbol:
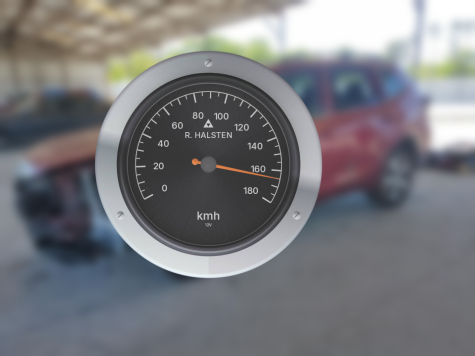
165 km/h
